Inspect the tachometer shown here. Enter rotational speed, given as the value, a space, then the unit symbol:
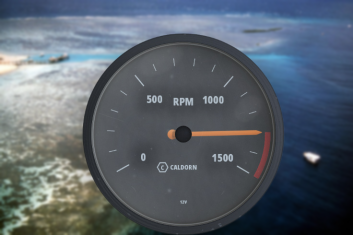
1300 rpm
